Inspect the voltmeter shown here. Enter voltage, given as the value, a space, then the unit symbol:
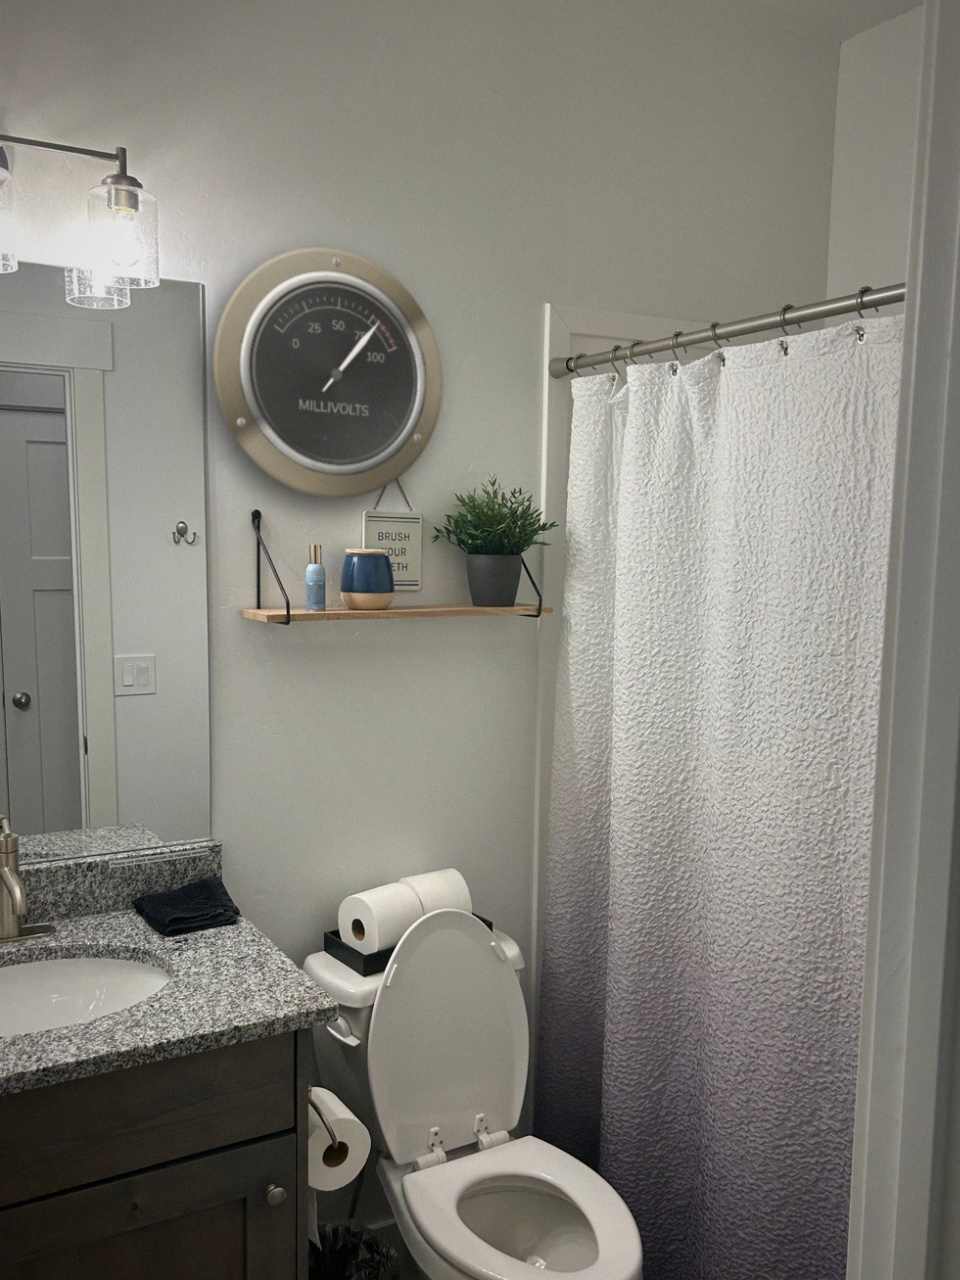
80 mV
